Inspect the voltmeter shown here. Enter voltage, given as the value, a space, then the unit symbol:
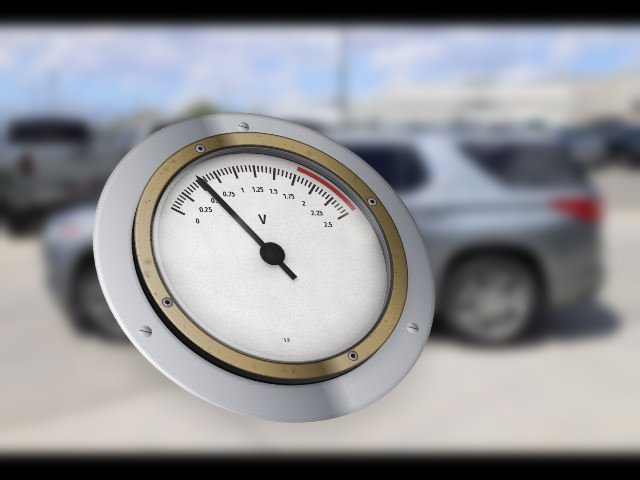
0.5 V
